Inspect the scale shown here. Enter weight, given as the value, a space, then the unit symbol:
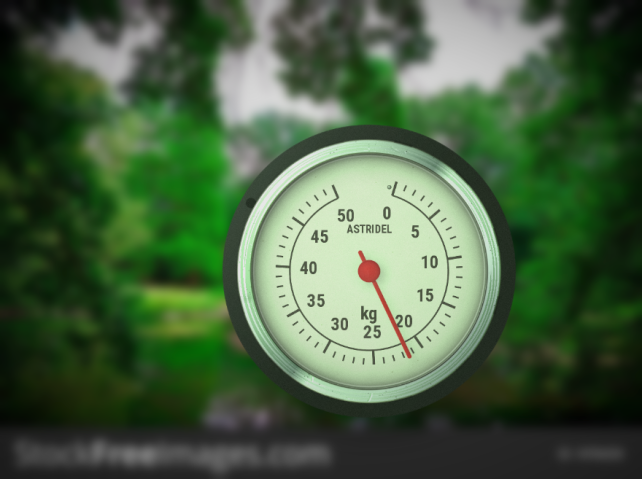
21.5 kg
